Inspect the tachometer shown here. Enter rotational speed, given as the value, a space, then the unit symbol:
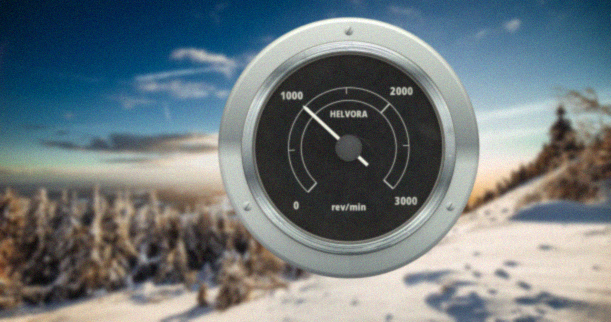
1000 rpm
